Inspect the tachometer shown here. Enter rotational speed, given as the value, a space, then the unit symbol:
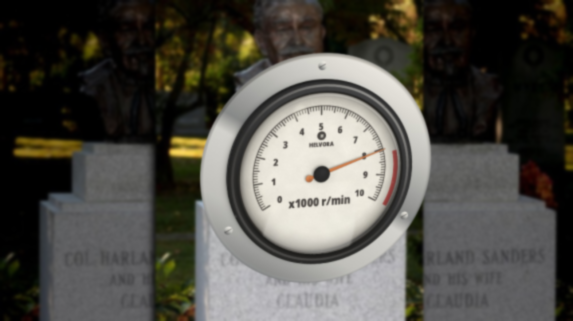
8000 rpm
